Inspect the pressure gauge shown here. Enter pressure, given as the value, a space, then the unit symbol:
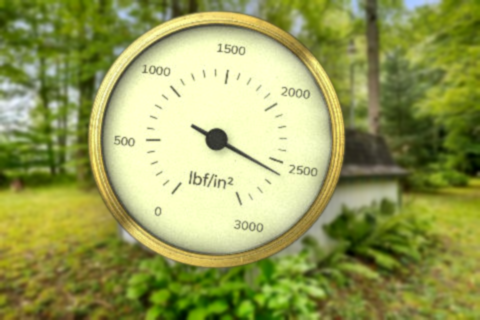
2600 psi
